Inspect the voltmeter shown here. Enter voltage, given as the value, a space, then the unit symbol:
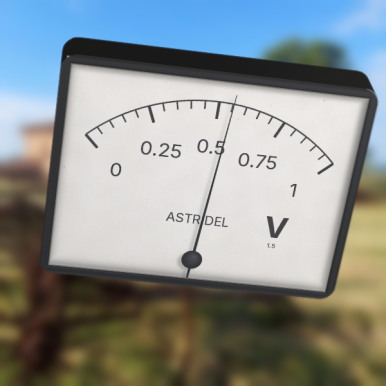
0.55 V
